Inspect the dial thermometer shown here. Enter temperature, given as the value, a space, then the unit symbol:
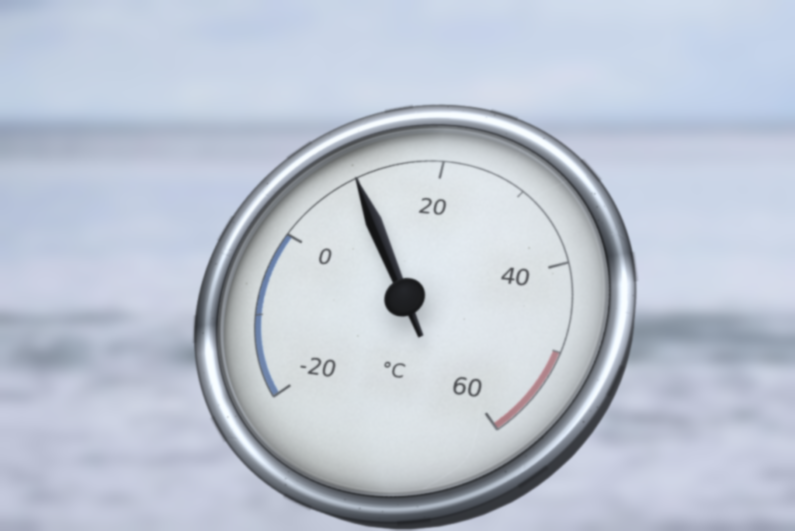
10 °C
